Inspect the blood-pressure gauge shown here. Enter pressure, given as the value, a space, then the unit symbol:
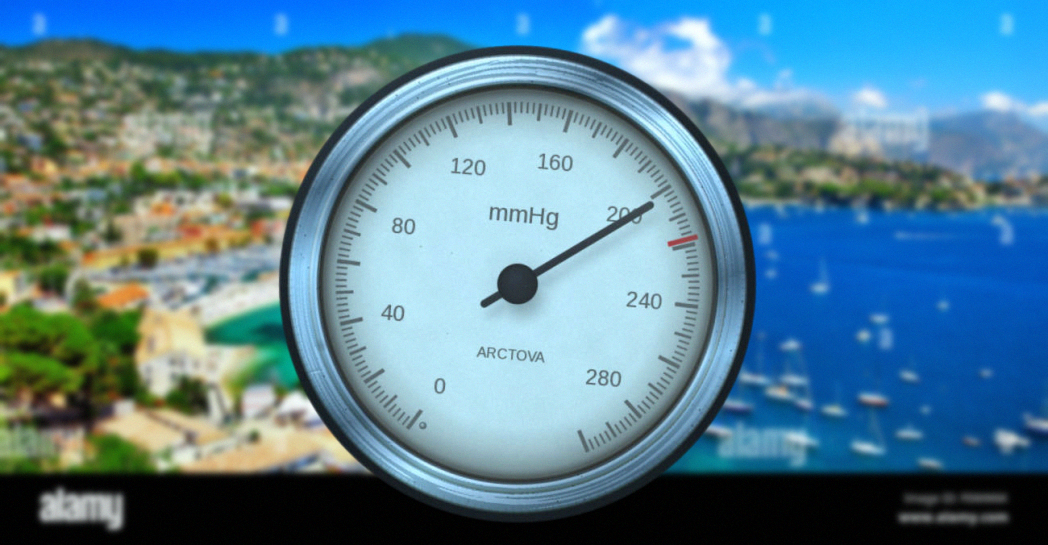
202 mmHg
